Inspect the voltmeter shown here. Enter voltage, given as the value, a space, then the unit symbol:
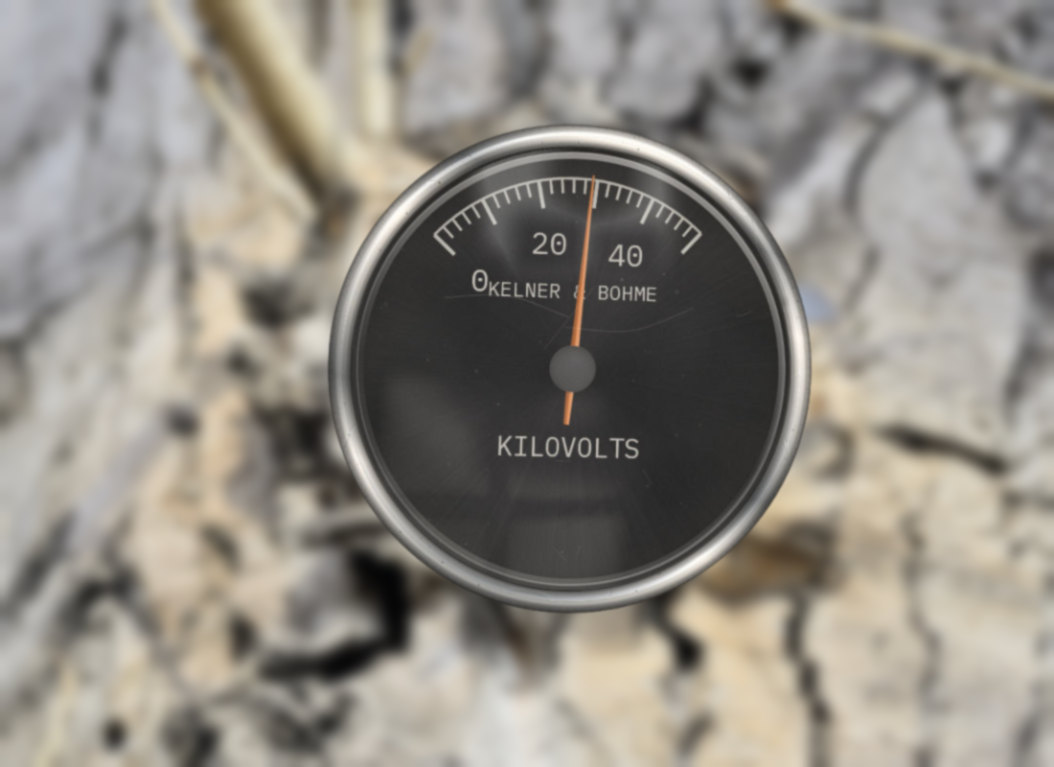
29 kV
